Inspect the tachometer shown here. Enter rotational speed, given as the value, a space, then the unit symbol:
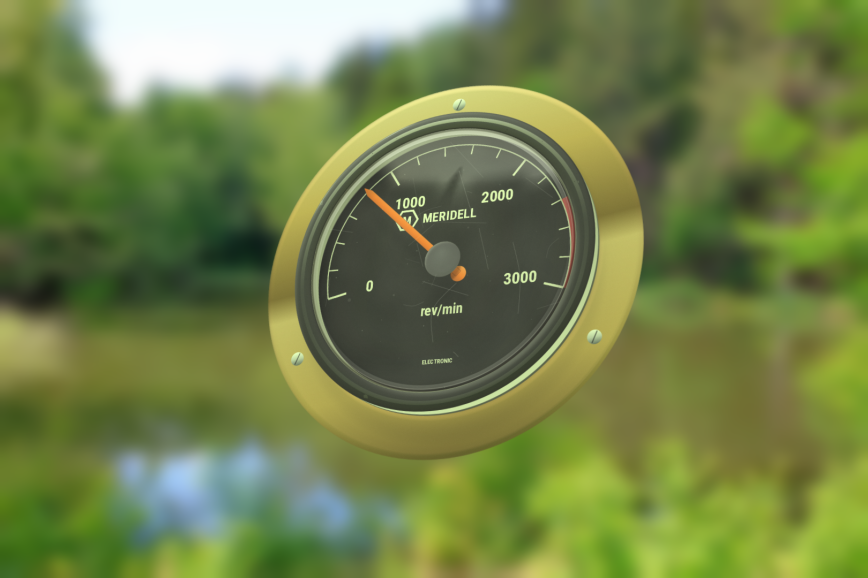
800 rpm
